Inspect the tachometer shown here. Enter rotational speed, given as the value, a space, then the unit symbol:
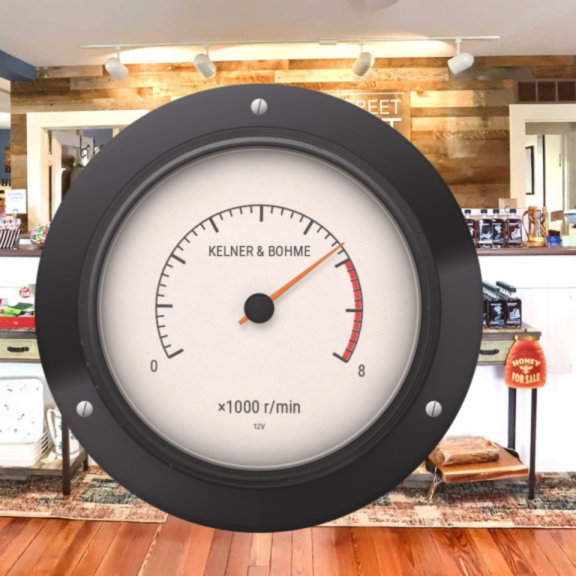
5700 rpm
